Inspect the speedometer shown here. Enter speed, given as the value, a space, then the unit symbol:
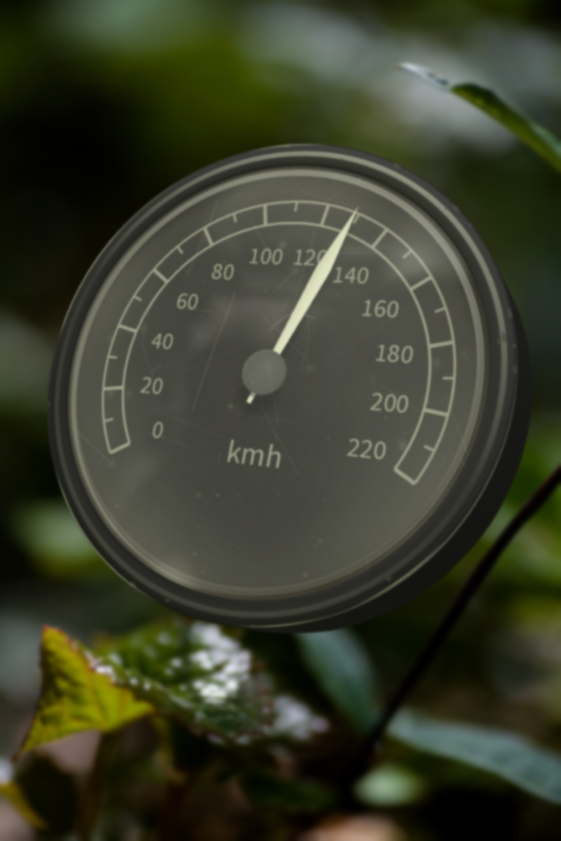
130 km/h
